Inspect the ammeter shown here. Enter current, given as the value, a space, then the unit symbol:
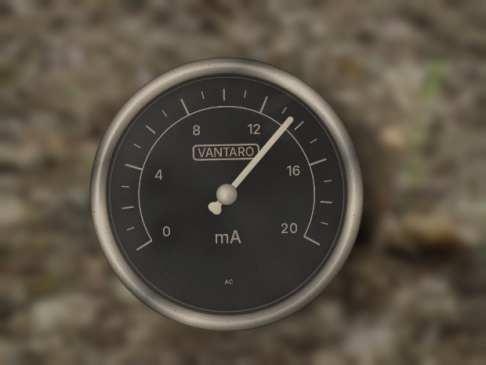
13.5 mA
